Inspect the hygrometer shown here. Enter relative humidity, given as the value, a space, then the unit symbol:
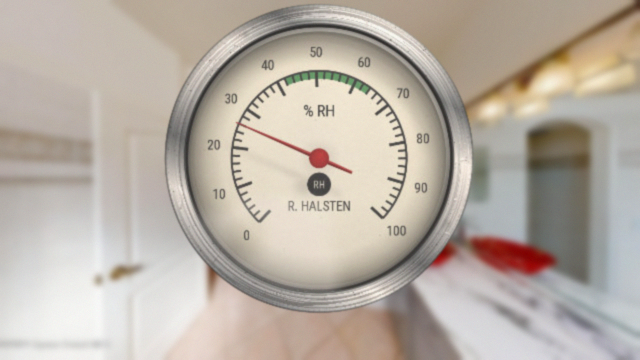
26 %
